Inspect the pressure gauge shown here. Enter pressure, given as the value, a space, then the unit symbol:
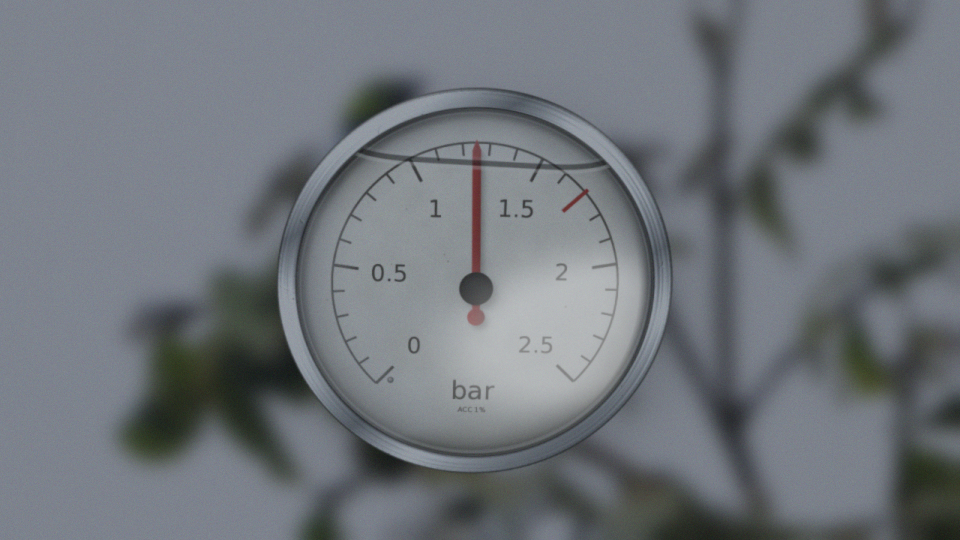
1.25 bar
